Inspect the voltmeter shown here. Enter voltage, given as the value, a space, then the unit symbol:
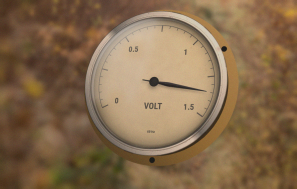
1.35 V
